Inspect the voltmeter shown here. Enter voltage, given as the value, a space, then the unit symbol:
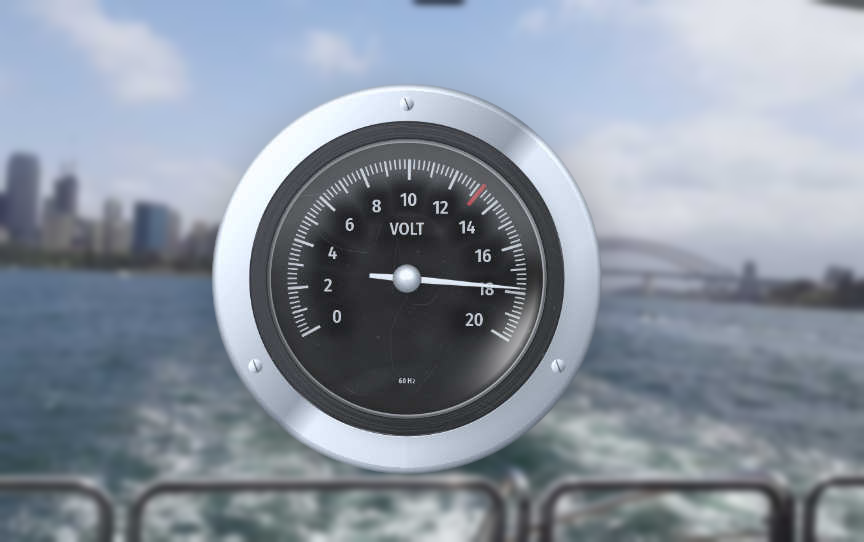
17.8 V
